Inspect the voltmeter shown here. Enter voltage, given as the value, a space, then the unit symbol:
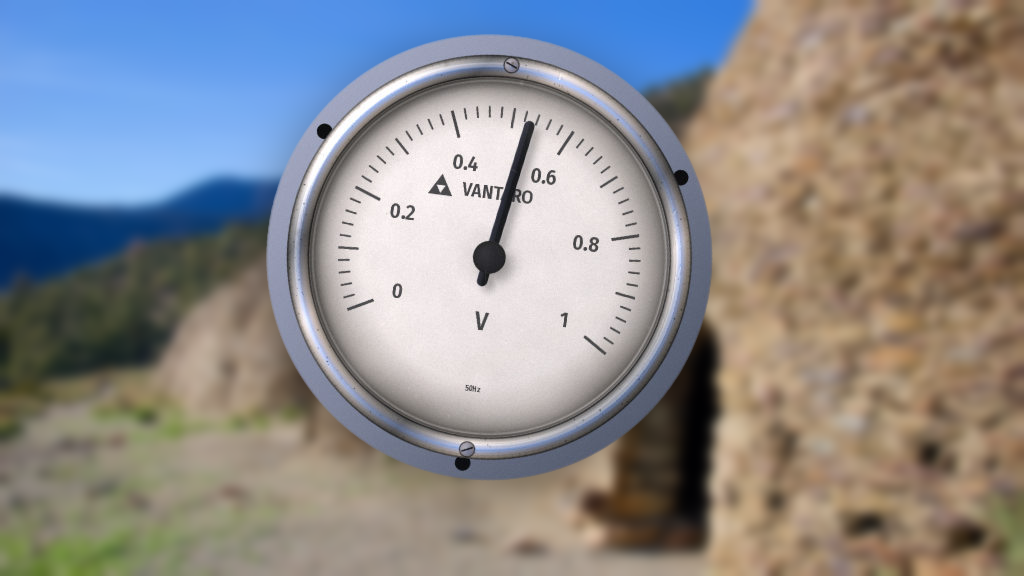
0.53 V
